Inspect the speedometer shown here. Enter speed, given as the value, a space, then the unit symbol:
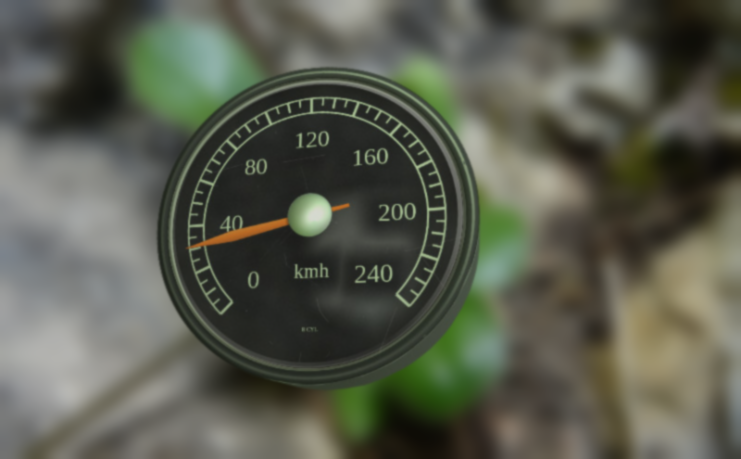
30 km/h
